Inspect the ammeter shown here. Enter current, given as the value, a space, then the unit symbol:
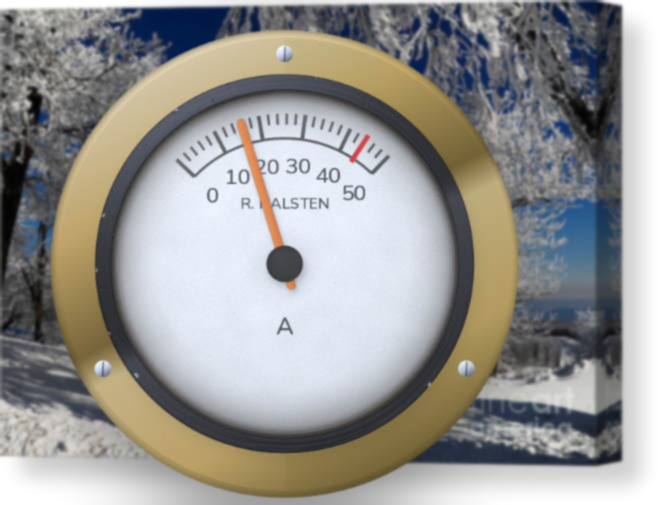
16 A
